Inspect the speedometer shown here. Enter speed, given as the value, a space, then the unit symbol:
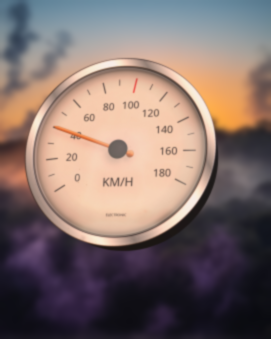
40 km/h
